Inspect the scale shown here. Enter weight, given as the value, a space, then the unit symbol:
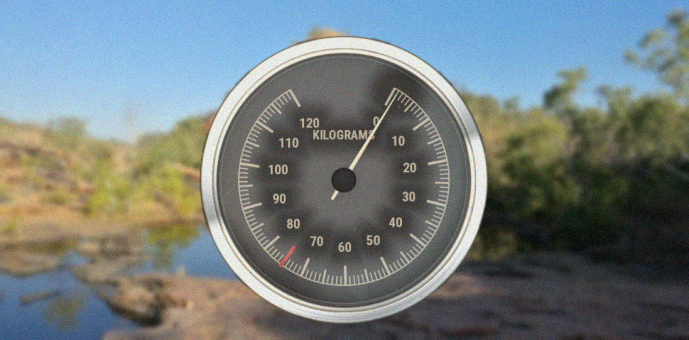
1 kg
